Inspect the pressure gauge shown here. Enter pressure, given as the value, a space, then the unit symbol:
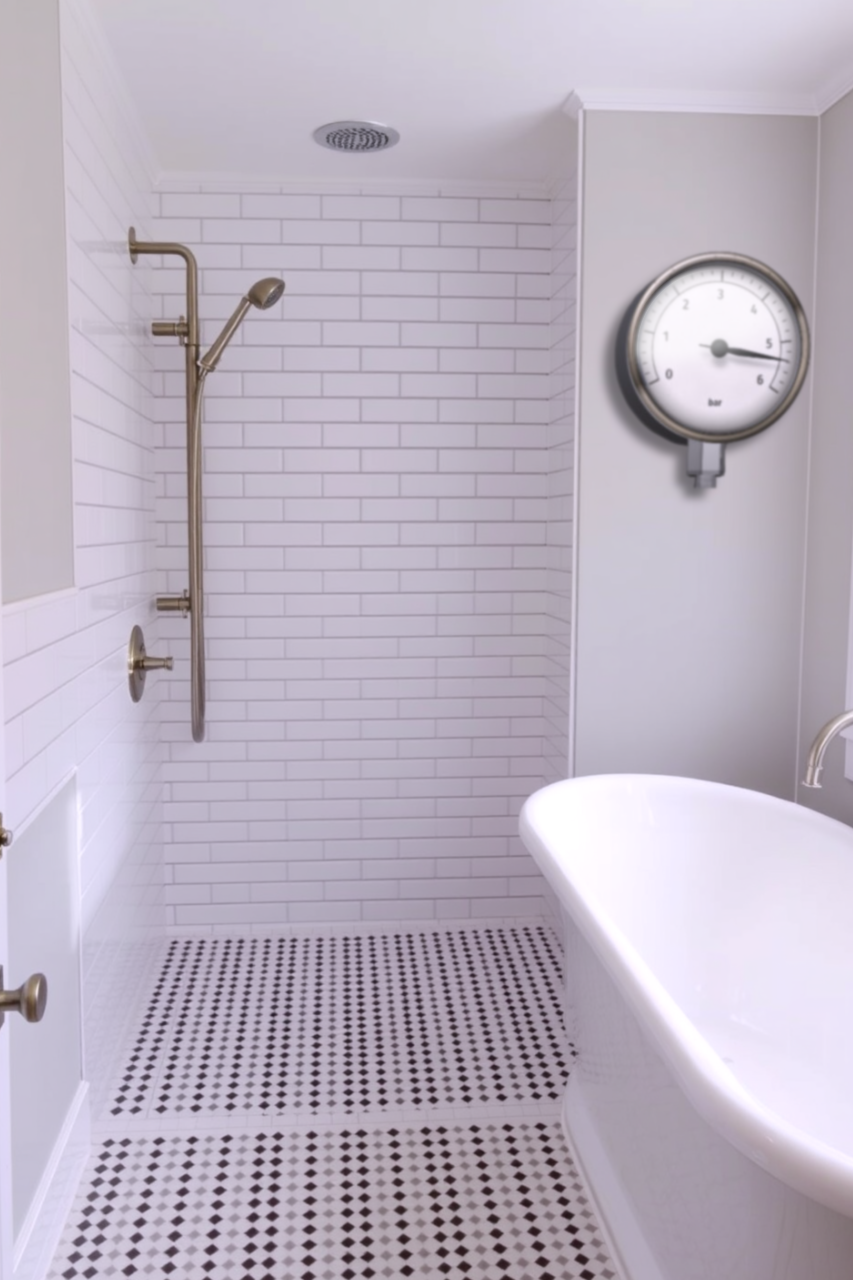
5.4 bar
